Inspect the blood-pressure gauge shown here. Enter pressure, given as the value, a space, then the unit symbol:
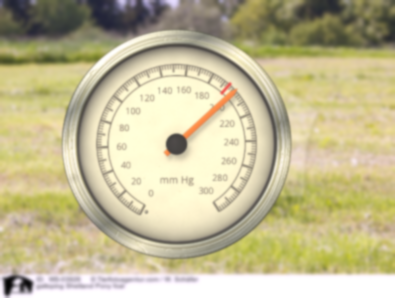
200 mmHg
